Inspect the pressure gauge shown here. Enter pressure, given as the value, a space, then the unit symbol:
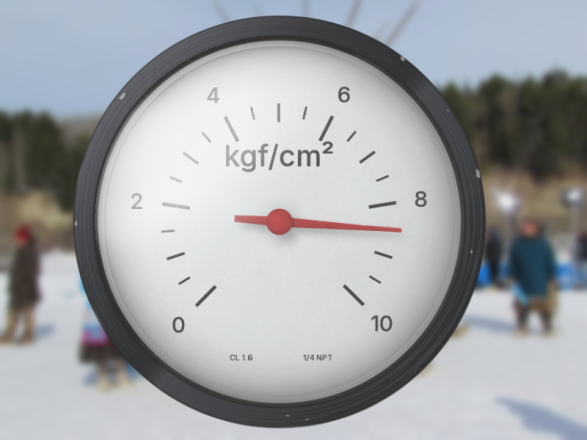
8.5 kg/cm²
